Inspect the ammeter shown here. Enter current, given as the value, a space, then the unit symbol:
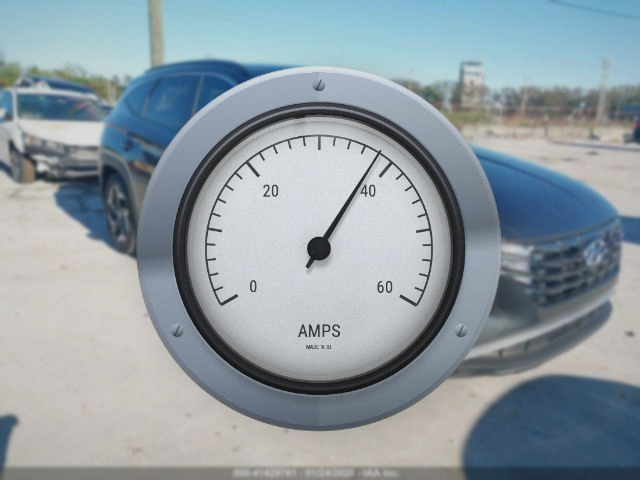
38 A
